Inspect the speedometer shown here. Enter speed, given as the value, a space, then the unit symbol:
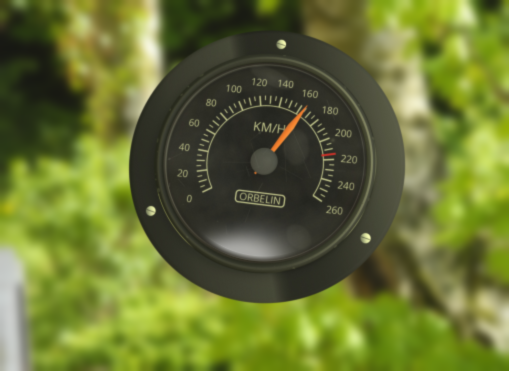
165 km/h
